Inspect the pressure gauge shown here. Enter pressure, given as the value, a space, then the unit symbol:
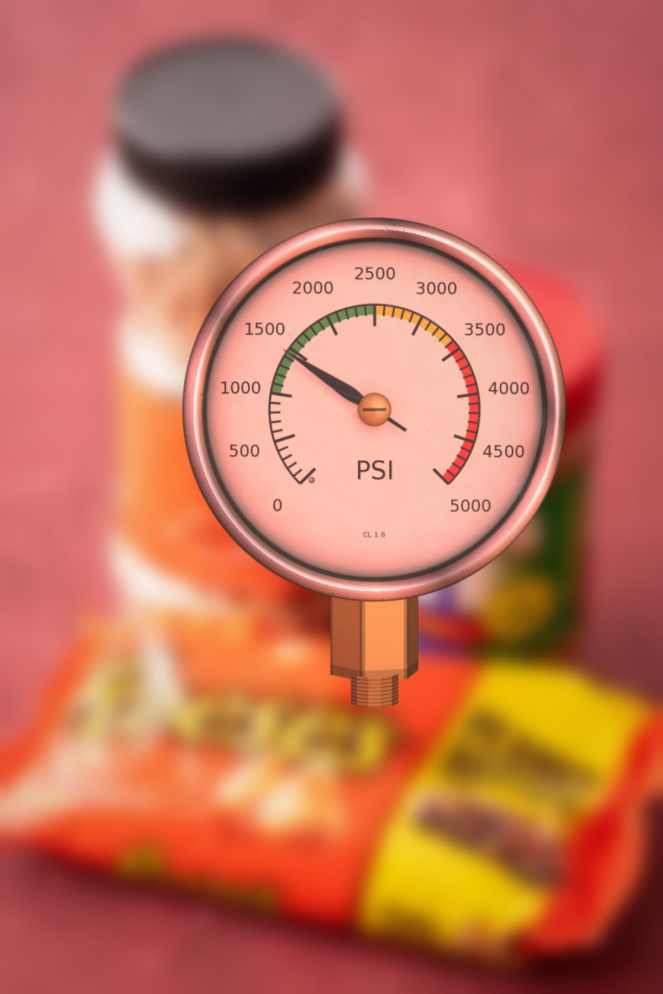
1450 psi
